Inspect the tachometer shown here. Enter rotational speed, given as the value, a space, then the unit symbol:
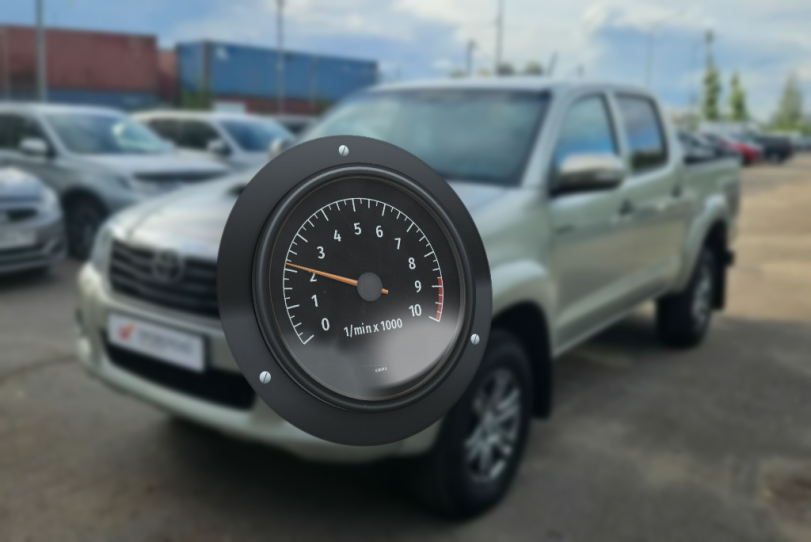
2125 rpm
